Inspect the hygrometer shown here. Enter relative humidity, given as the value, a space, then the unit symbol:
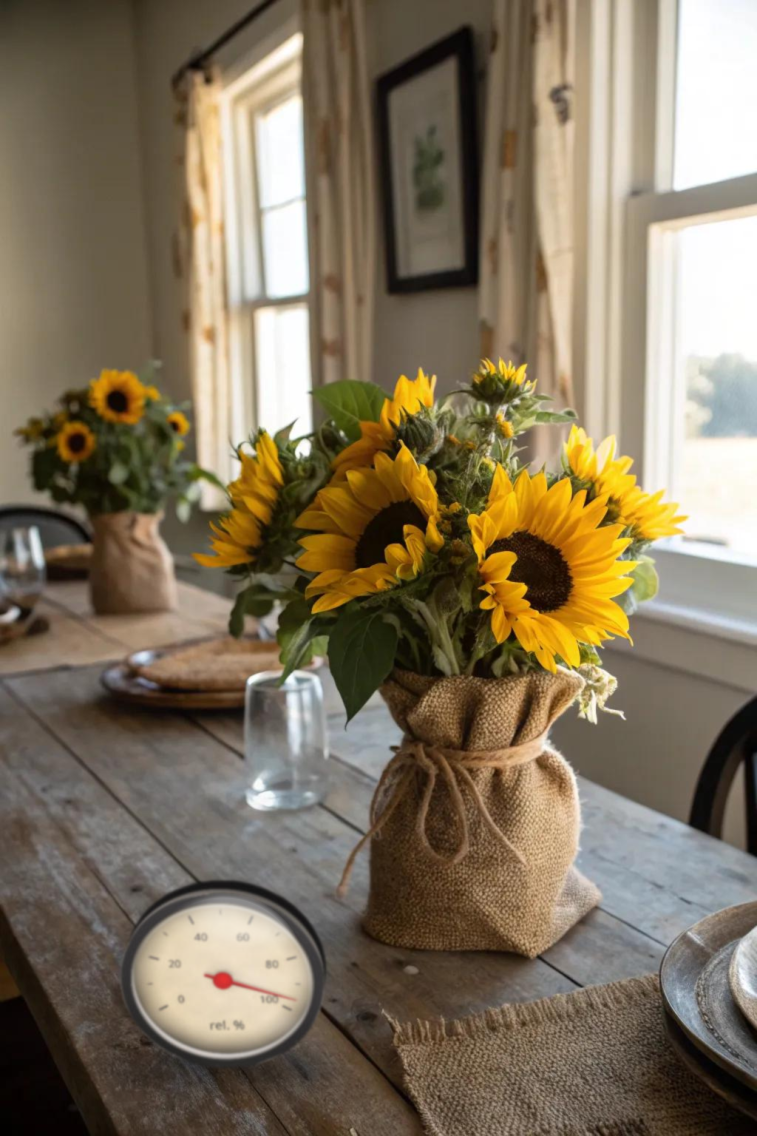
95 %
